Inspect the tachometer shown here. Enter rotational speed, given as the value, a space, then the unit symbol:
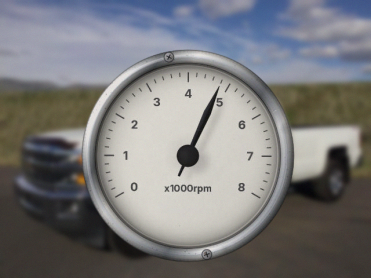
4800 rpm
